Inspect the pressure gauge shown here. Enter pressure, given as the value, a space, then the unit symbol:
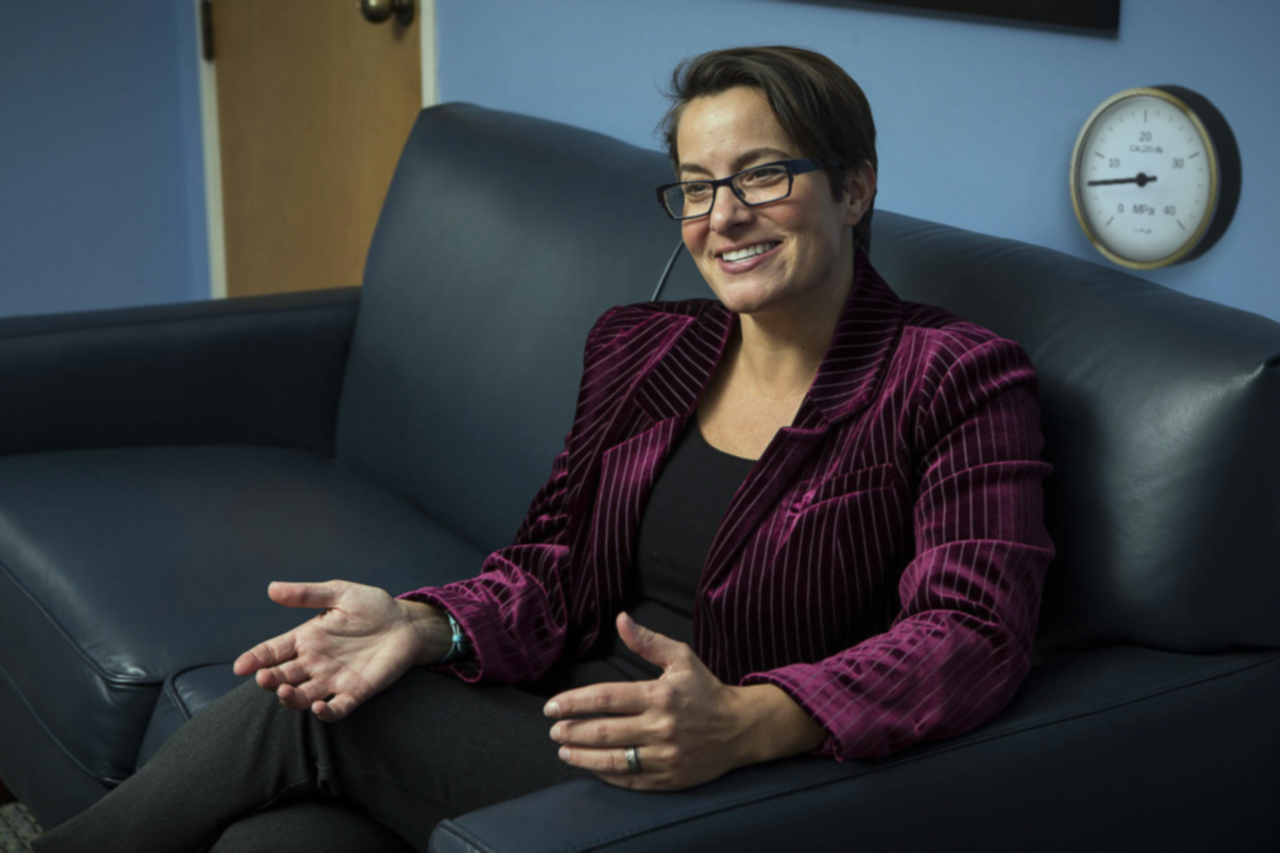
6 MPa
